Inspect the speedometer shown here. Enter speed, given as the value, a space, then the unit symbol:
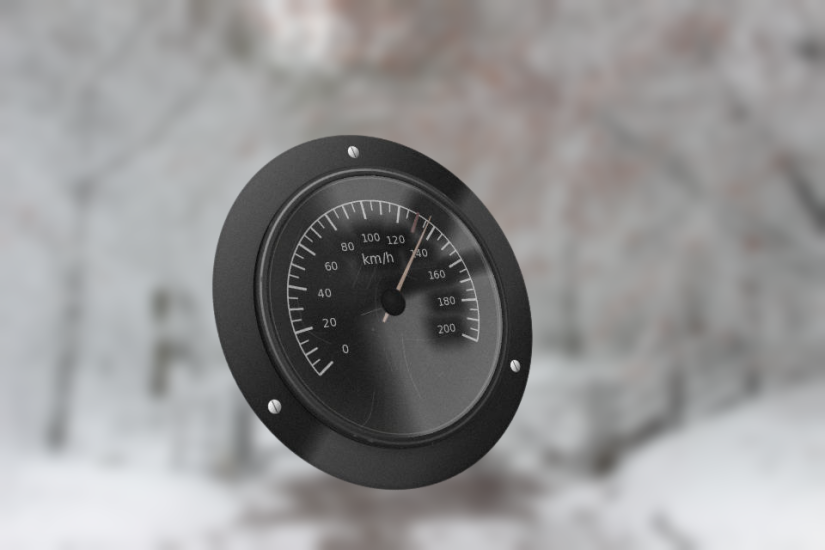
135 km/h
